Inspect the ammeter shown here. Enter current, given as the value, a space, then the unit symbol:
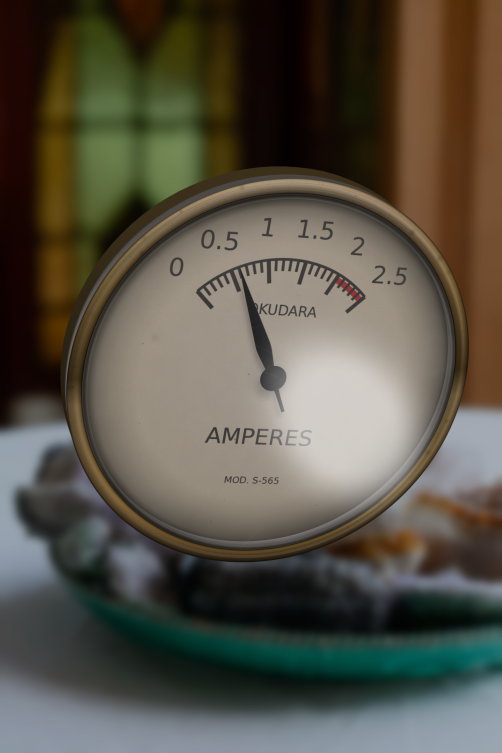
0.6 A
